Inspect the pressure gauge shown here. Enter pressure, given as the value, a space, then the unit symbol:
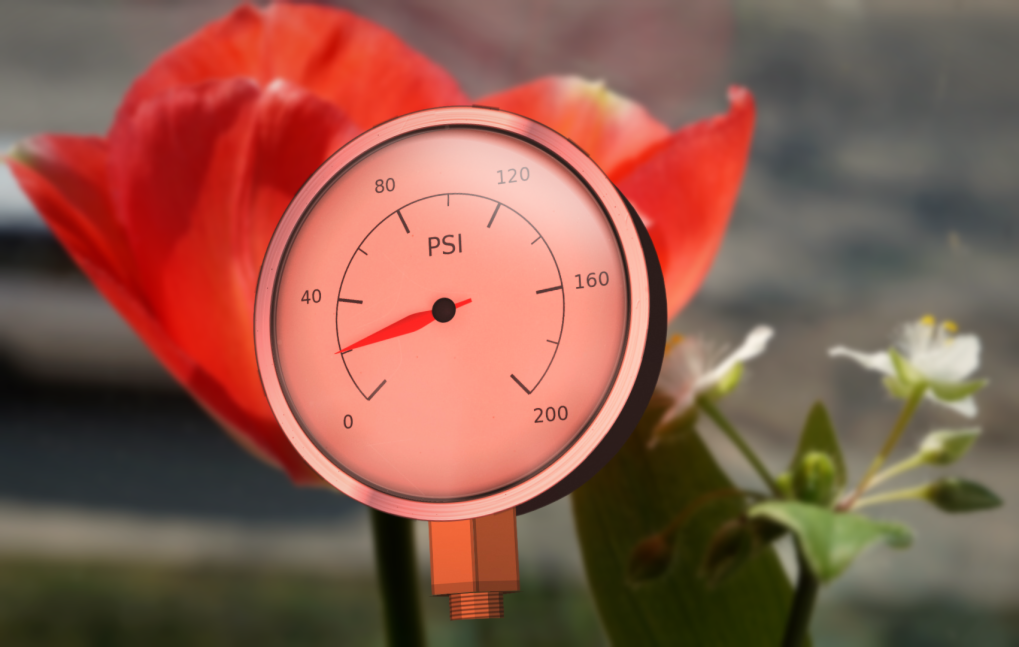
20 psi
